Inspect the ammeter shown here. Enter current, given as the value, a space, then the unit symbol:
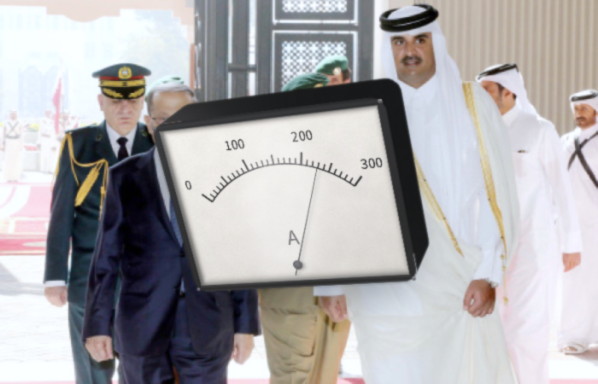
230 A
